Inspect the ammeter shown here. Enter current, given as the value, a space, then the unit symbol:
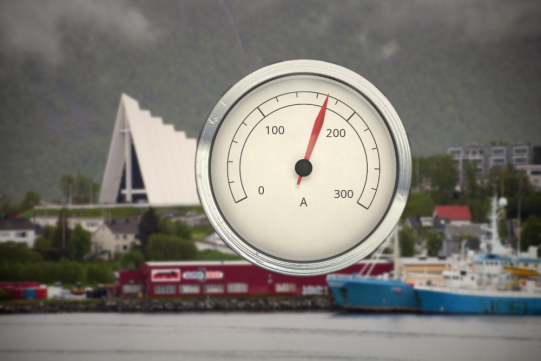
170 A
